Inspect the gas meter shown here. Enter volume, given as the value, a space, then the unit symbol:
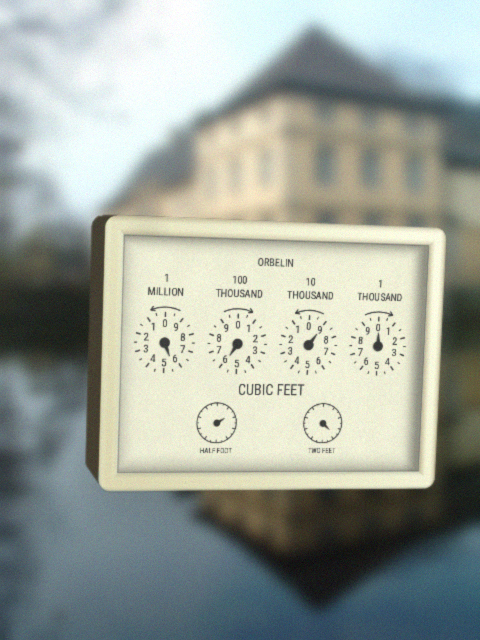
559000 ft³
